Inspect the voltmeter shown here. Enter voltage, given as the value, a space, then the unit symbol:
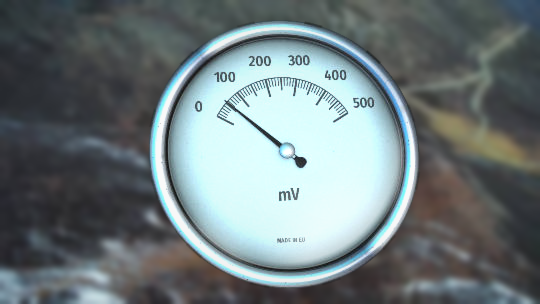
50 mV
